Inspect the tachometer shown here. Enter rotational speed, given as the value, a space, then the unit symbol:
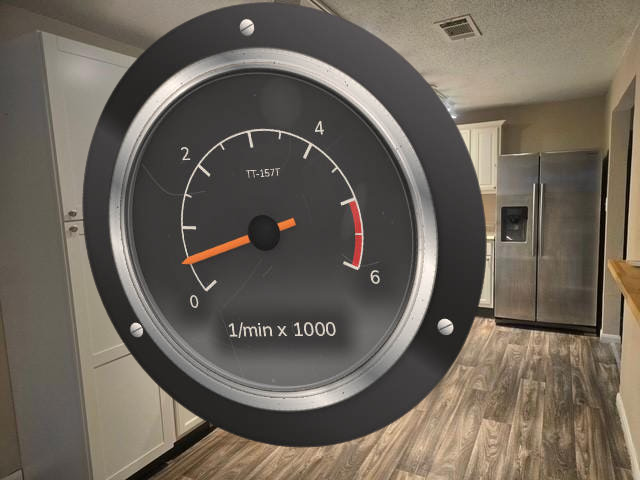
500 rpm
